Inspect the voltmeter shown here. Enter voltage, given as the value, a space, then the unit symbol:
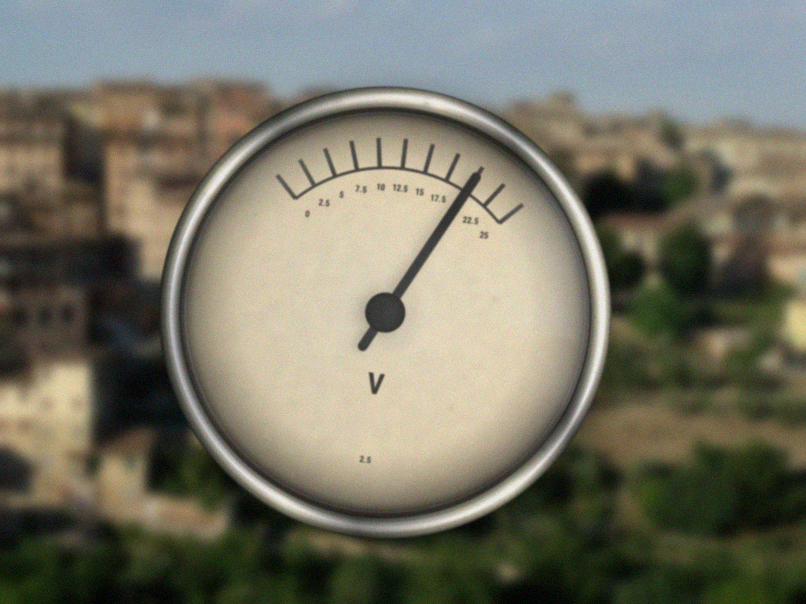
20 V
